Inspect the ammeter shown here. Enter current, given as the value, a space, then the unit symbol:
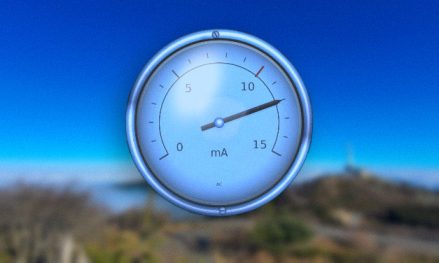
12 mA
